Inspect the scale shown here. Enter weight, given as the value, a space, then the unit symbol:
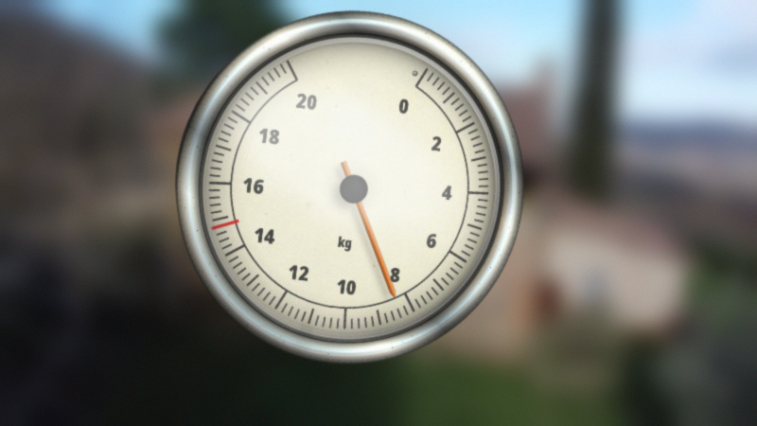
8.4 kg
